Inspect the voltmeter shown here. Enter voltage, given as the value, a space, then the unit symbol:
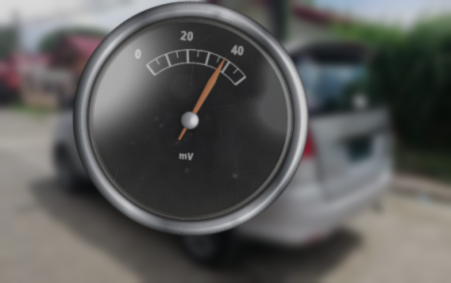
37.5 mV
